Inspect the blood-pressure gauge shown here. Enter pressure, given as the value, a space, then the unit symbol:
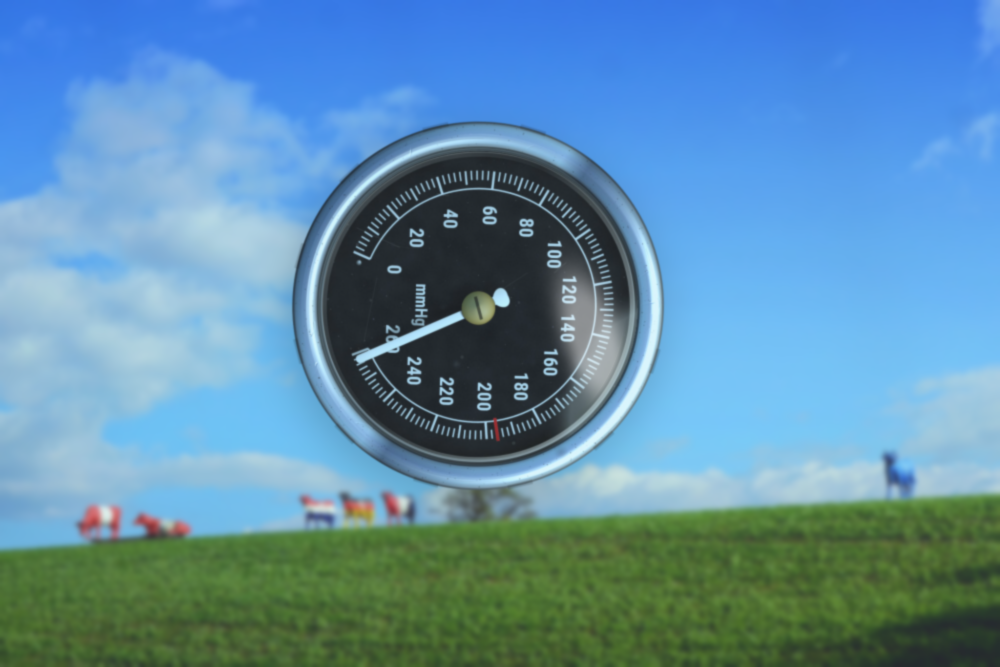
258 mmHg
